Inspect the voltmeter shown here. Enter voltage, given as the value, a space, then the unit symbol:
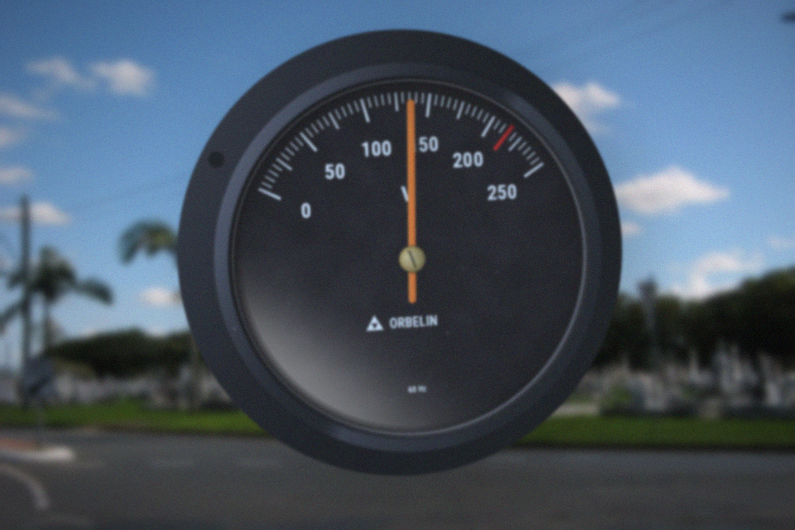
135 V
